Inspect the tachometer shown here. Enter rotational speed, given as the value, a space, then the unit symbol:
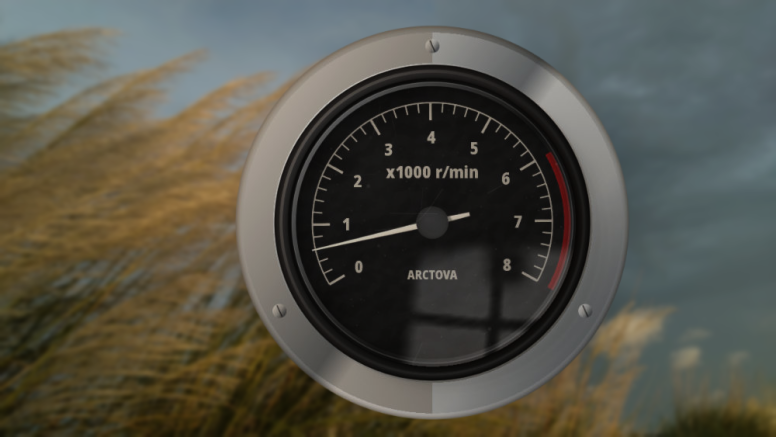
600 rpm
